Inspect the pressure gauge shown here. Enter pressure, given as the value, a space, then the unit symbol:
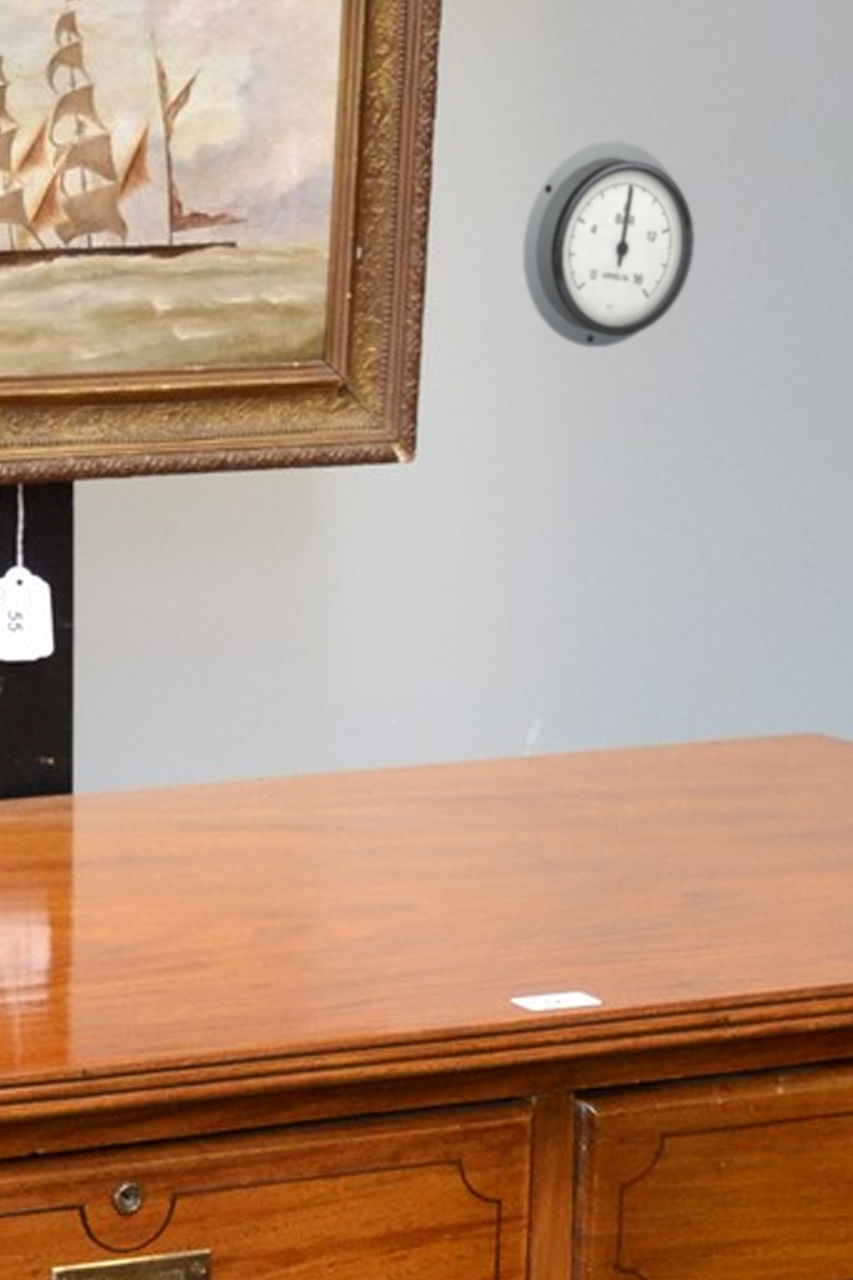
8 bar
